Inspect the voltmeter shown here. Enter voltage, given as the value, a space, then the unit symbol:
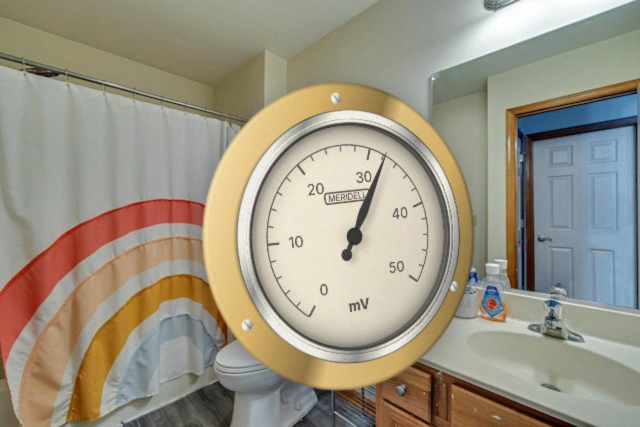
32 mV
